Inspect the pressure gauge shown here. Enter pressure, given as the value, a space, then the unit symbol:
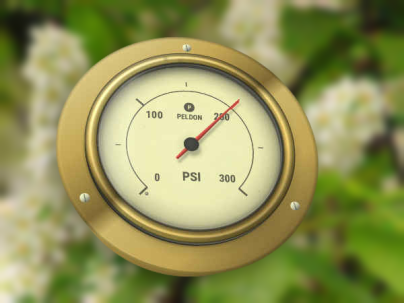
200 psi
